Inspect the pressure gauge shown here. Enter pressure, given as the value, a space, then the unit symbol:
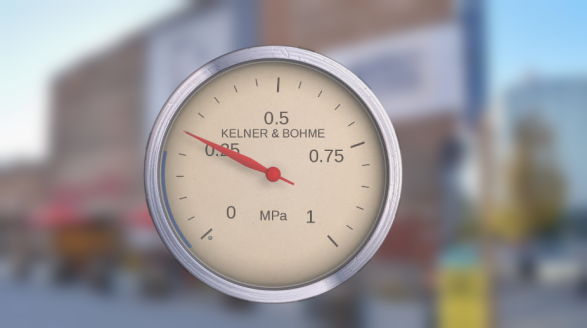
0.25 MPa
